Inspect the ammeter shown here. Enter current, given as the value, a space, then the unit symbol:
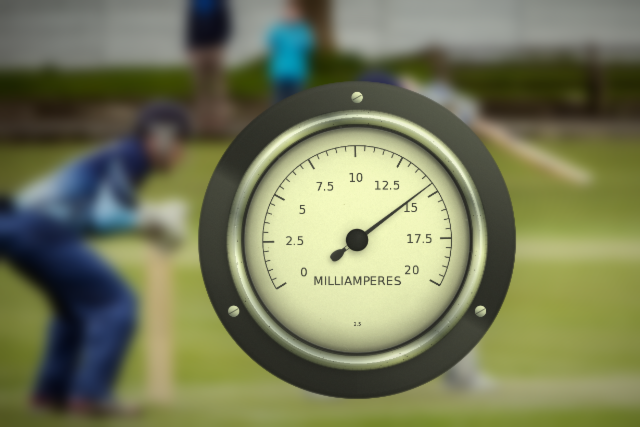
14.5 mA
